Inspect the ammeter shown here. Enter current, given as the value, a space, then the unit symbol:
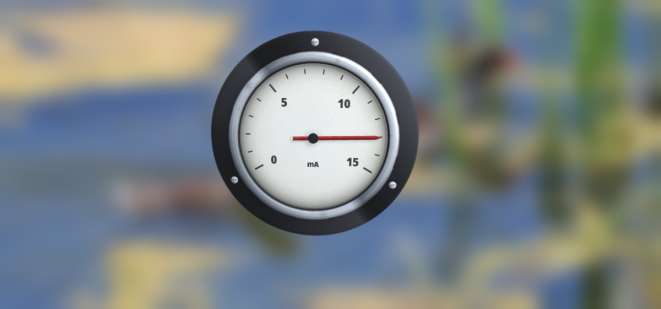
13 mA
